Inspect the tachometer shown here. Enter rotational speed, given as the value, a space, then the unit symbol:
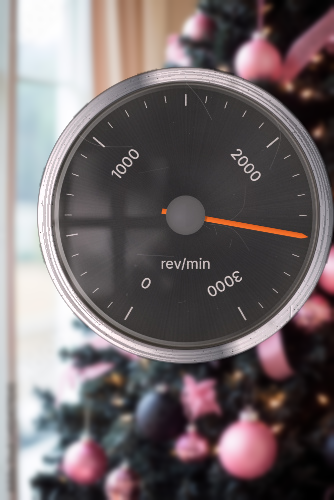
2500 rpm
